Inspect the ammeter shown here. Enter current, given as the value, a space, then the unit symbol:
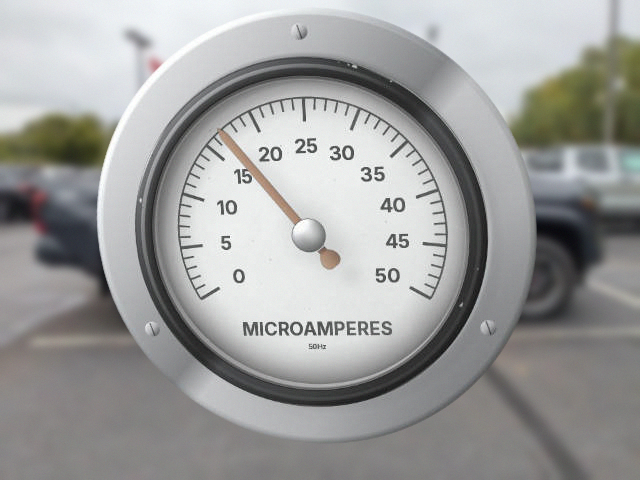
17 µA
